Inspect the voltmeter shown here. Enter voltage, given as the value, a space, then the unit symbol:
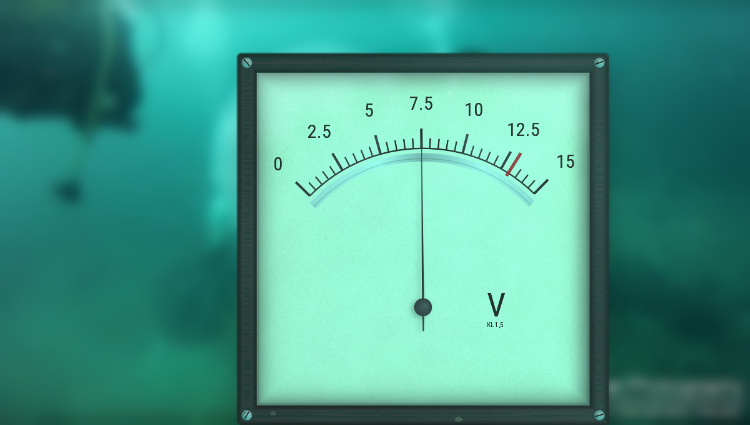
7.5 V
